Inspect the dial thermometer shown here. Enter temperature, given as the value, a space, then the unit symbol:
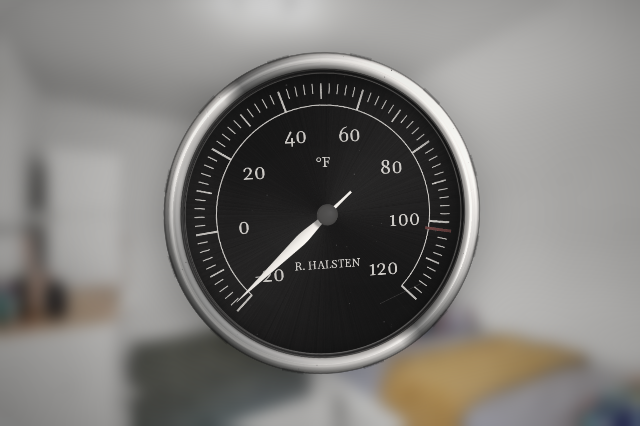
-18 °F
